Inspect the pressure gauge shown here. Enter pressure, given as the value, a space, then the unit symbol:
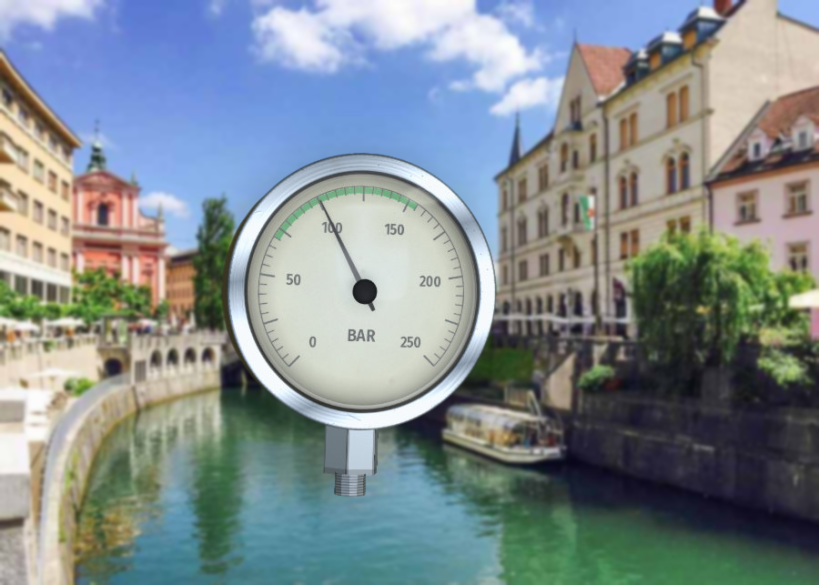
100 bar
